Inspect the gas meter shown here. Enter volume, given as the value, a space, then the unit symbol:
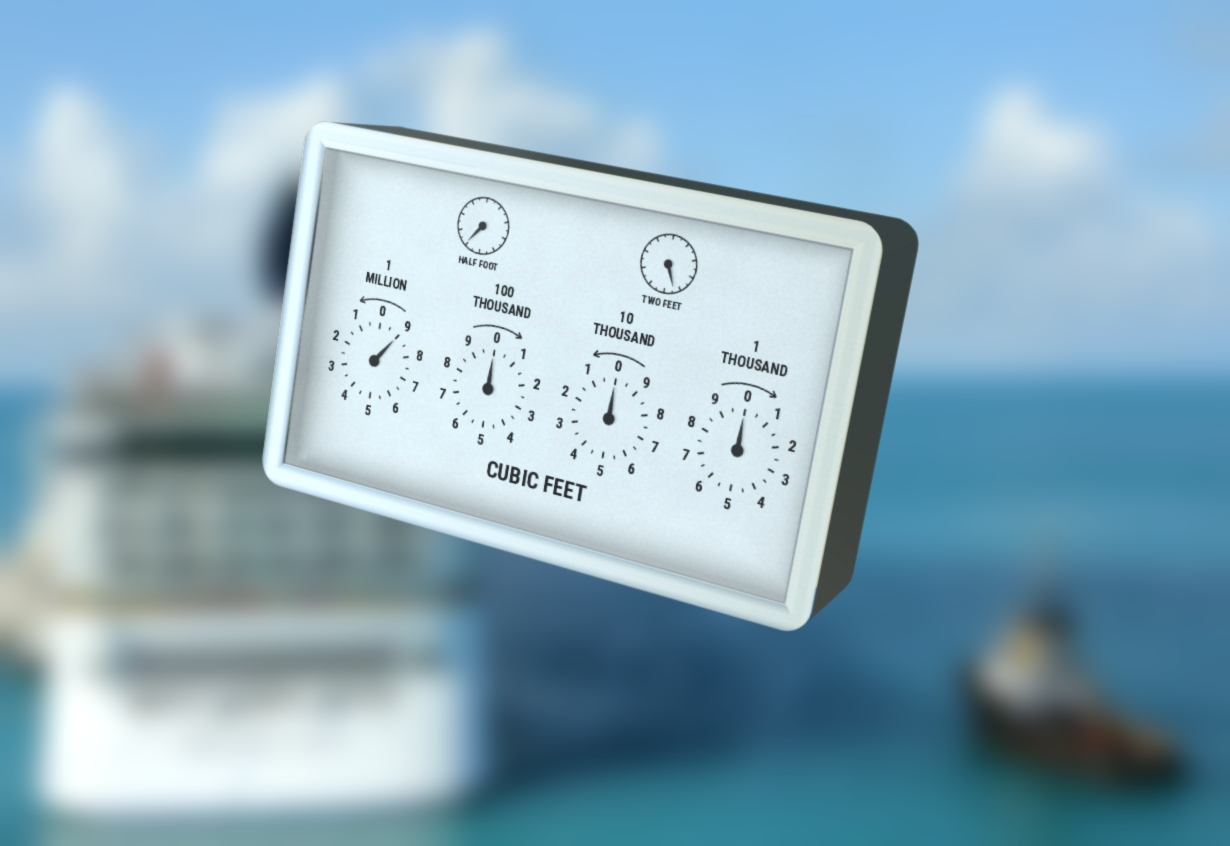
900000 ft³
